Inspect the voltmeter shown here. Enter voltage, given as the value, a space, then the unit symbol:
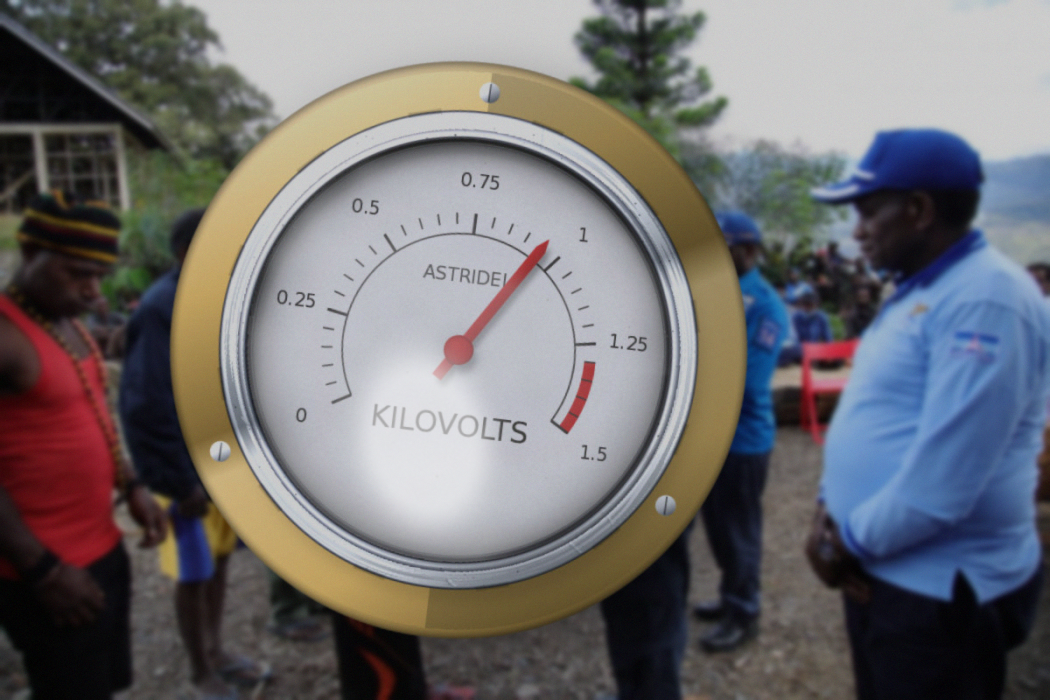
0.95 kV
